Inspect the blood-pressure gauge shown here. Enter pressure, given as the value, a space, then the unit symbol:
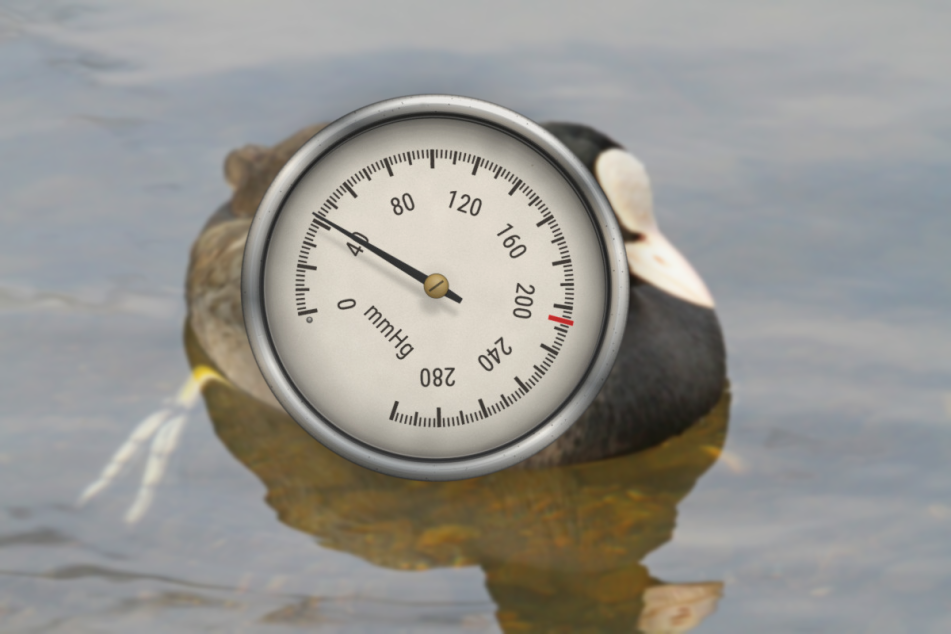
42 mmHg
